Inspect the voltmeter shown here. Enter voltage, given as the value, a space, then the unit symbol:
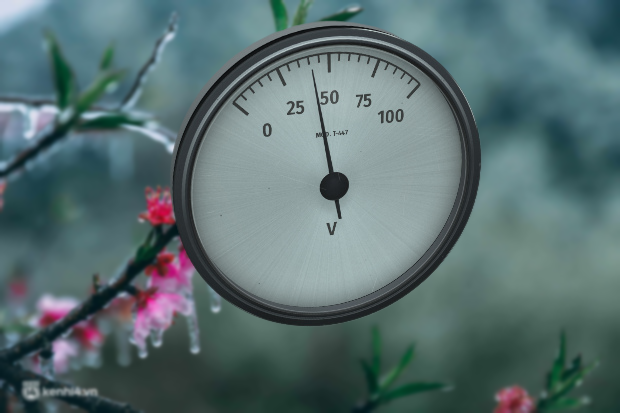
40 V
